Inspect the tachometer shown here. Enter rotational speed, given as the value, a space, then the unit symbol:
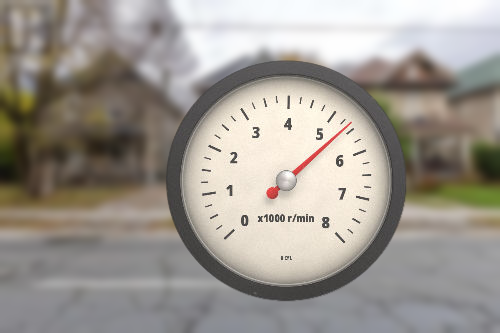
5375 rpm
